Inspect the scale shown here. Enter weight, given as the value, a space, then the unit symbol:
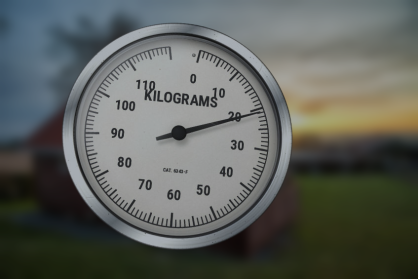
21 kg
